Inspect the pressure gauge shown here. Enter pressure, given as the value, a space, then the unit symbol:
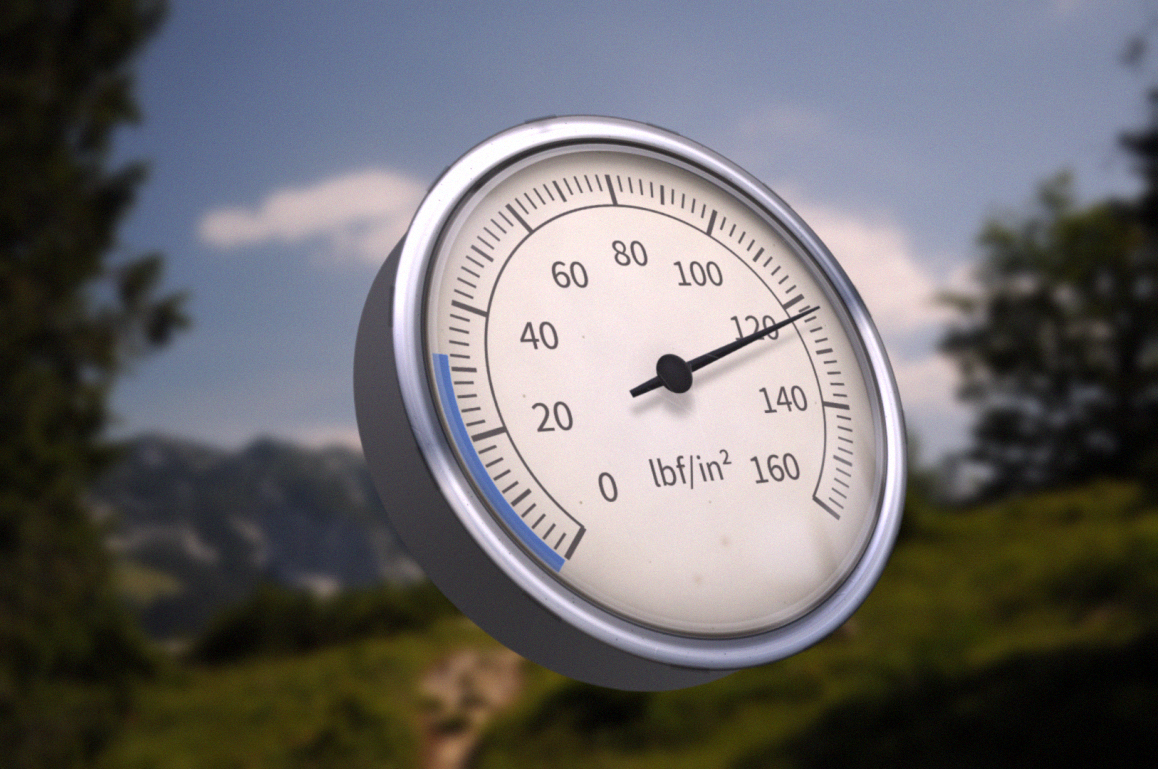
123 psi
